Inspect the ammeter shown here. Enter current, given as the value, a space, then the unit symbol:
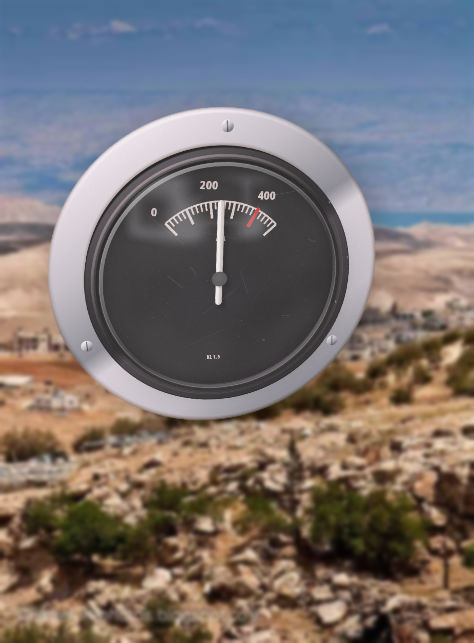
240 A
